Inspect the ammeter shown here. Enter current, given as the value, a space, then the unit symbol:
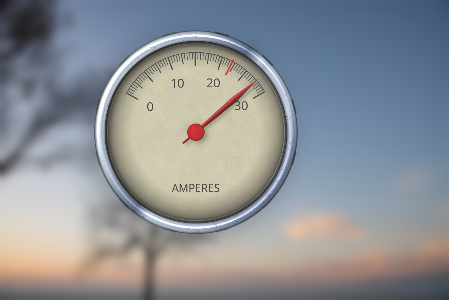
27.5 A
